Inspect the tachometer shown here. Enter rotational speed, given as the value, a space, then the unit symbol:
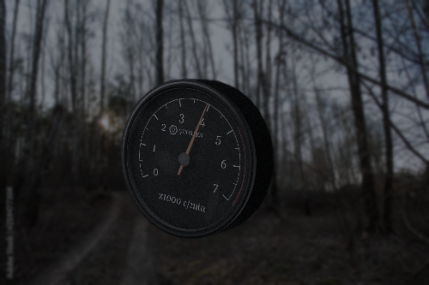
4000 rpm
